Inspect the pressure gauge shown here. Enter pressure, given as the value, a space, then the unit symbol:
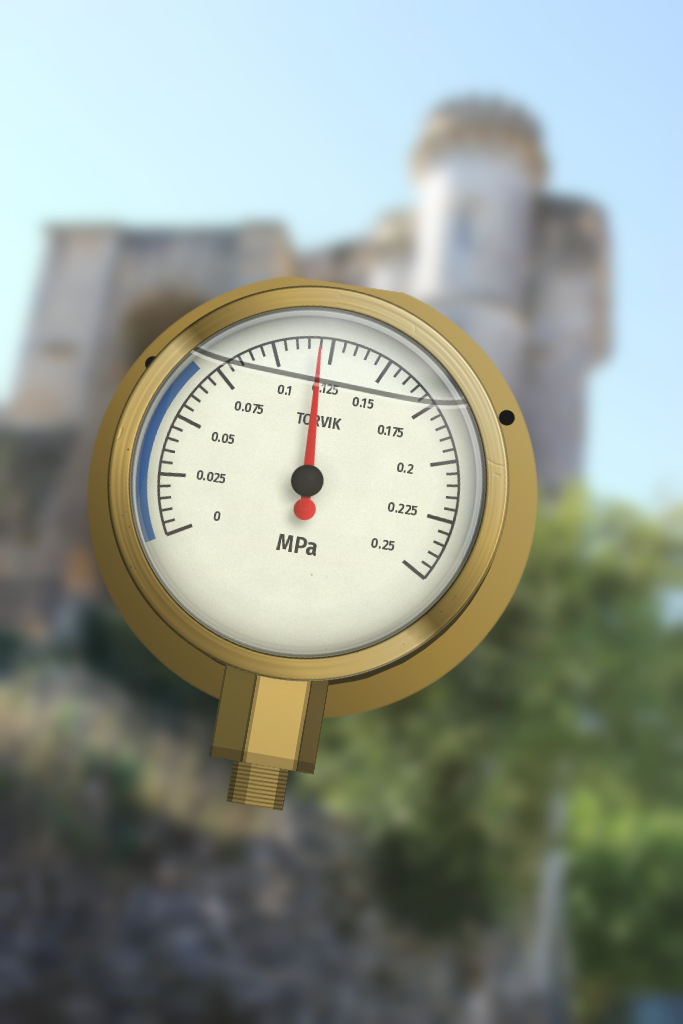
0.12 MPa
